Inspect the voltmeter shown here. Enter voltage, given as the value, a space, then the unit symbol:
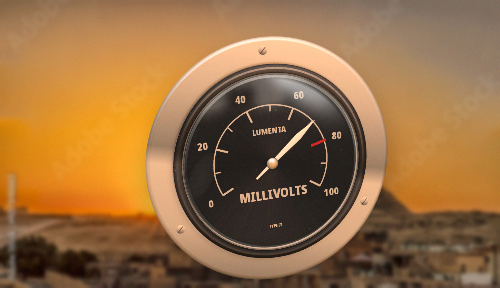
70 mV
